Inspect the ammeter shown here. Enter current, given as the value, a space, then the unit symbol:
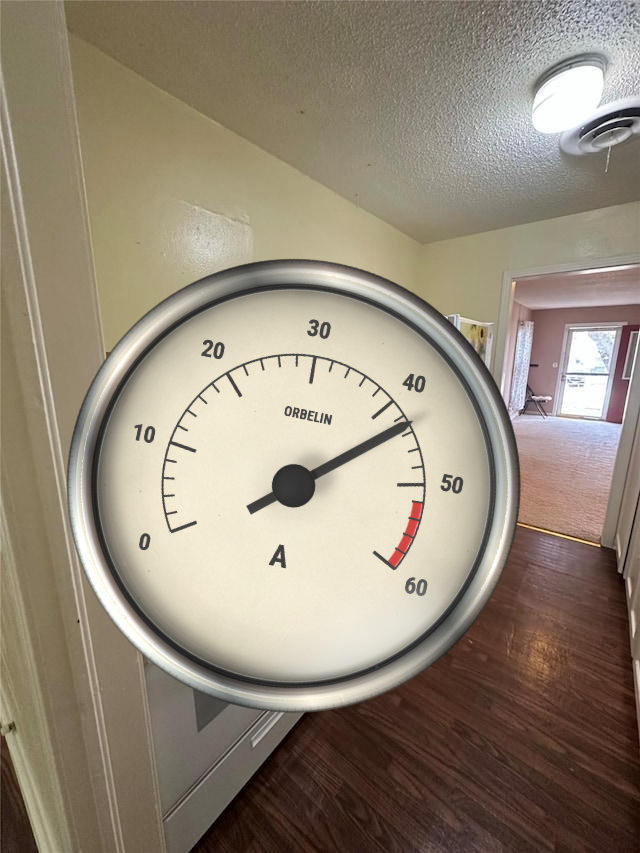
43 A
